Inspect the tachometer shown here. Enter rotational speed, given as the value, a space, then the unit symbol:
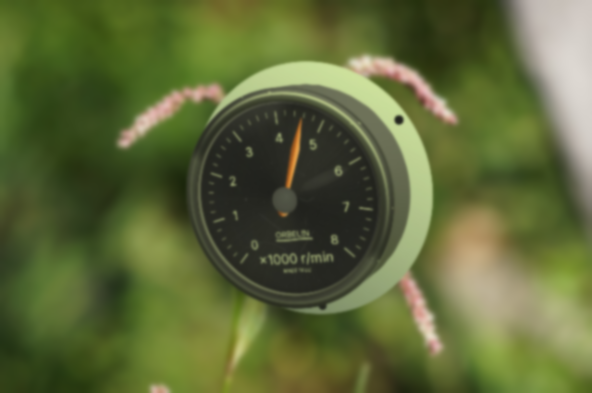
4600 rpm
